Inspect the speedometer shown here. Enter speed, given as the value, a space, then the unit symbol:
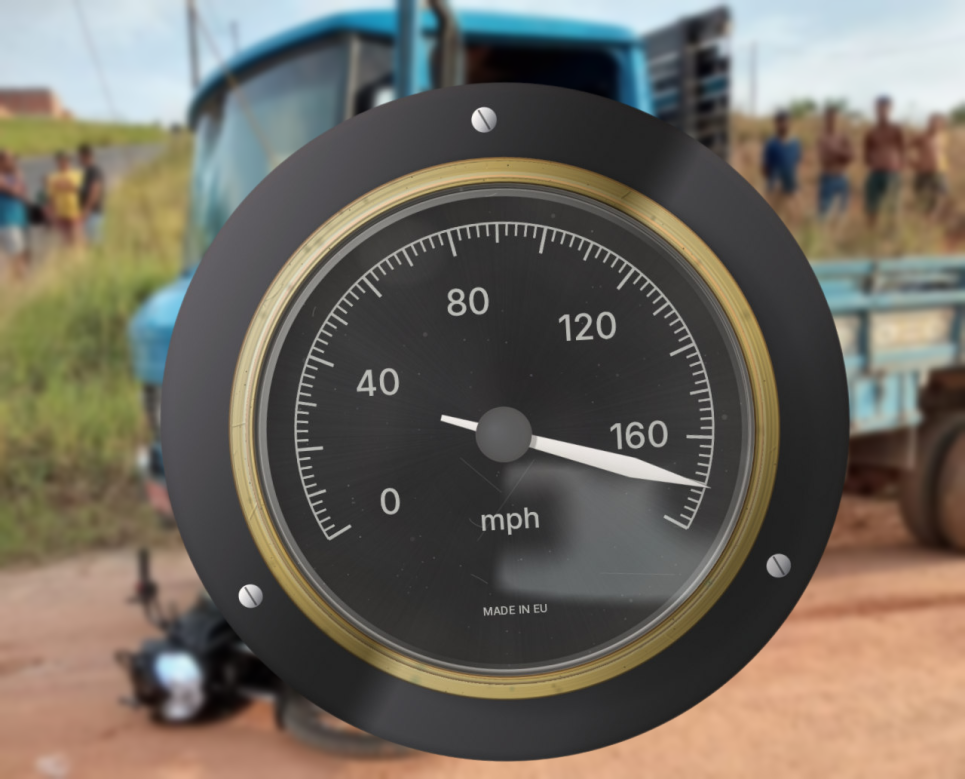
170 mph
